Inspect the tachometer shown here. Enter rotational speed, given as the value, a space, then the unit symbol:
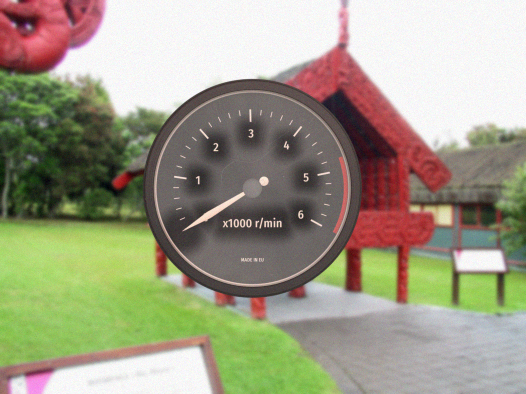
0 rpm
